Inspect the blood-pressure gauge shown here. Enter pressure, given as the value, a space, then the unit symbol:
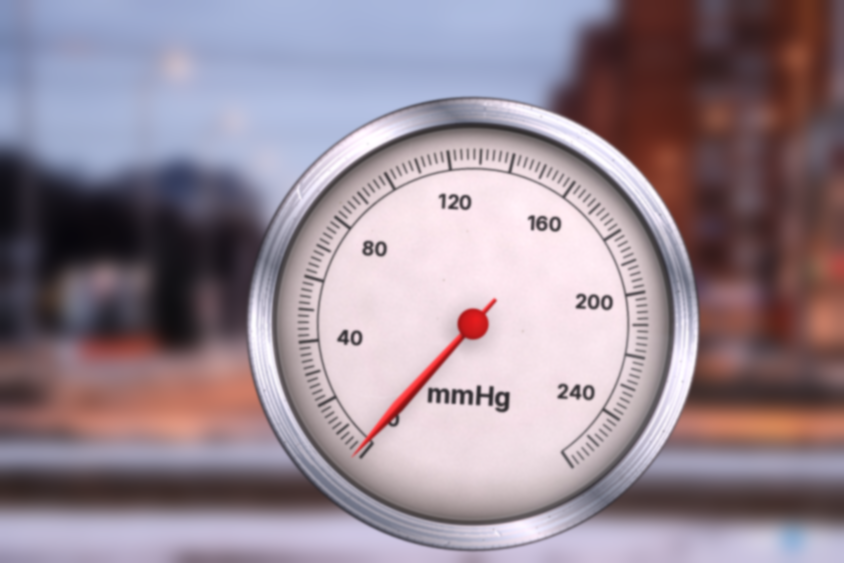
2 mmHg
